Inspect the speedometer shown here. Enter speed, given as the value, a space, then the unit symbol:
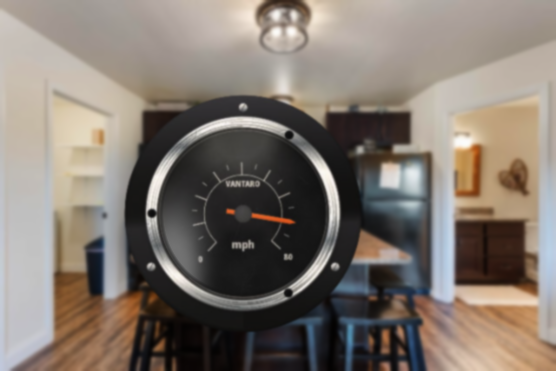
70 mph
